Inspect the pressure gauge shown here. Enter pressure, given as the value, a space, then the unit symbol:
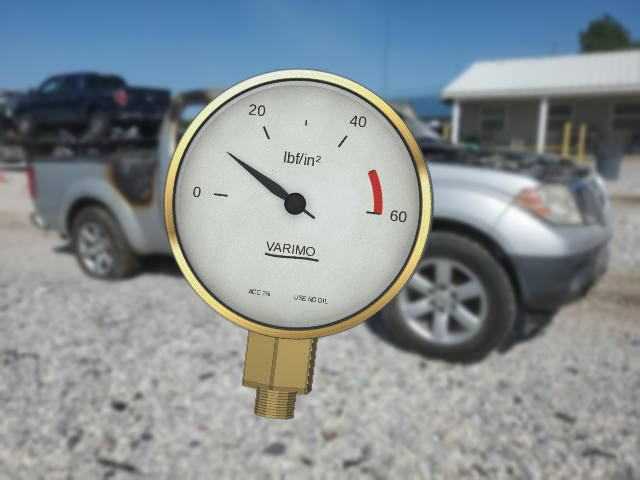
10 psi
